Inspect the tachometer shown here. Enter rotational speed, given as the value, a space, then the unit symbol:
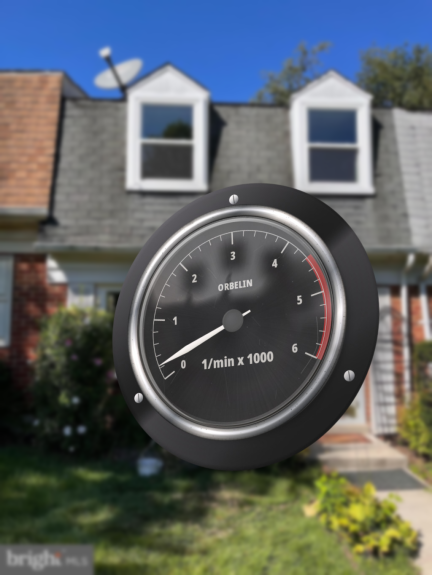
200 rpm
